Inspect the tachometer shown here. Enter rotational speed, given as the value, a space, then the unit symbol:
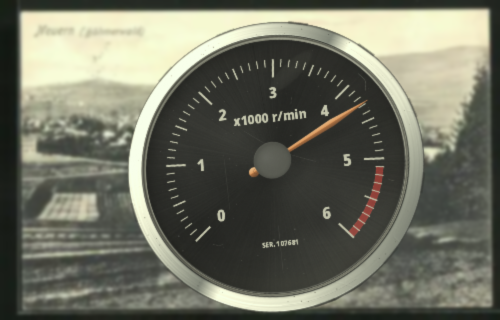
4300 rpm
